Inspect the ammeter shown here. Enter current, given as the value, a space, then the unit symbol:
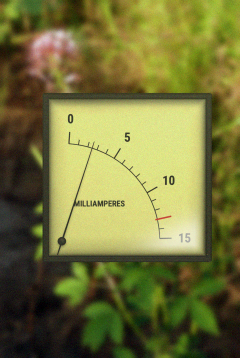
2.5 mA
